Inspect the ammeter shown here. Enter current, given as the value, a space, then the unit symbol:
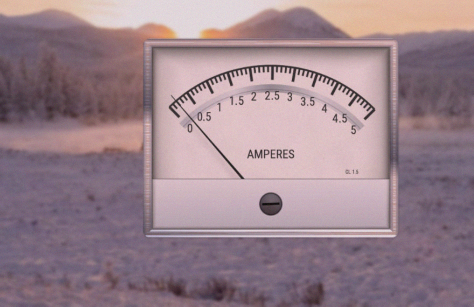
0.2 A
